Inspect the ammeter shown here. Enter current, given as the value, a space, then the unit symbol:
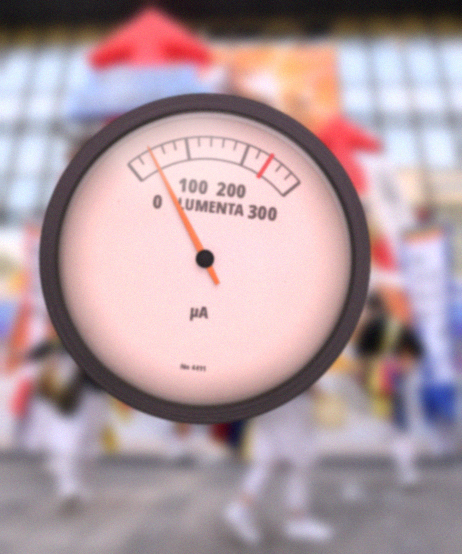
40 µA
